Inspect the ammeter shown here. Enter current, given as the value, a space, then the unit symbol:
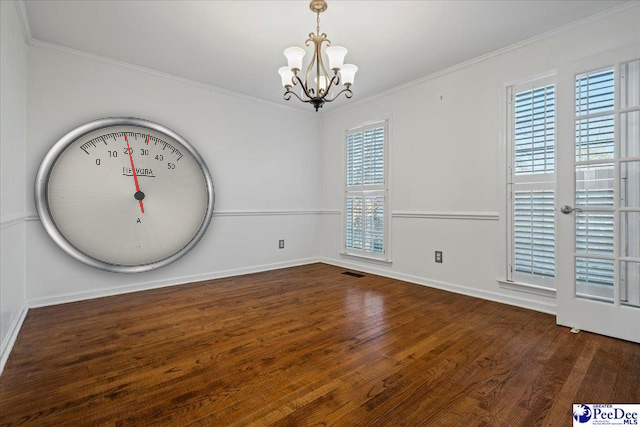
20 A
